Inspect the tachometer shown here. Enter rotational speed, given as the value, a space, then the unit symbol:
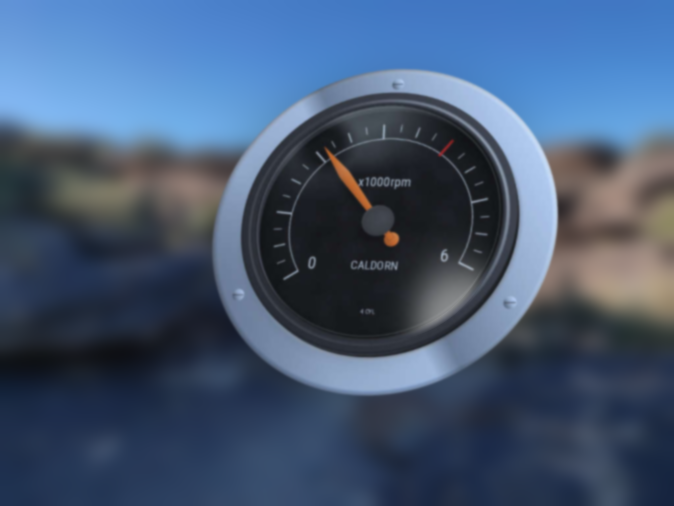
2125 rpm
